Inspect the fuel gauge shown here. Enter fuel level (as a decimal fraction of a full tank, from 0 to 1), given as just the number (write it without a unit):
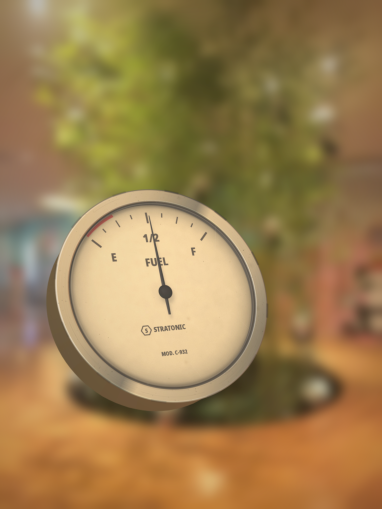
0.5
